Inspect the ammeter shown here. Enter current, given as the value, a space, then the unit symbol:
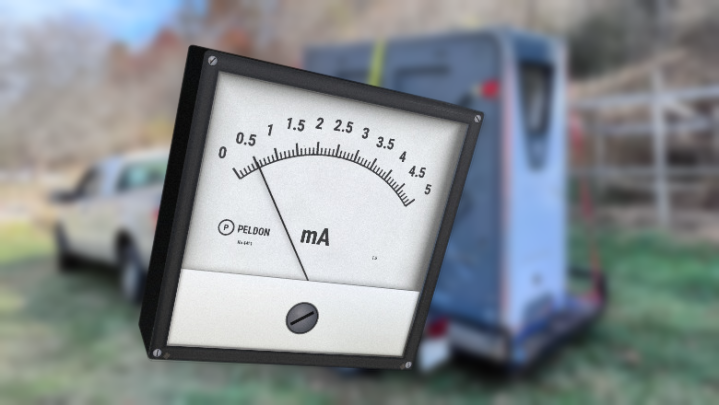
0.5 mA
